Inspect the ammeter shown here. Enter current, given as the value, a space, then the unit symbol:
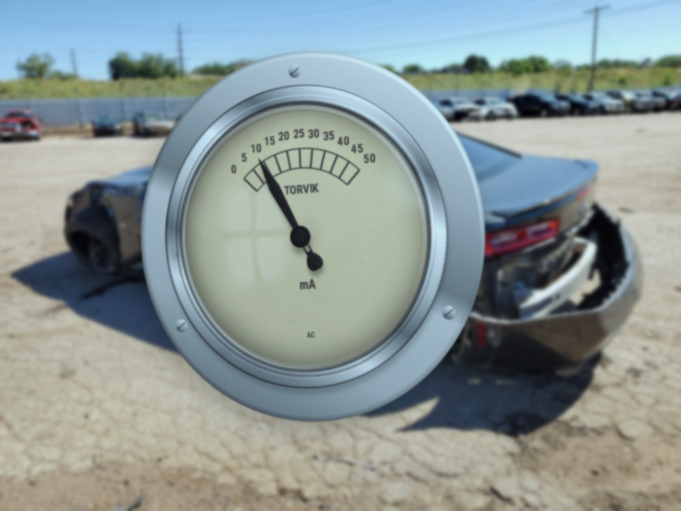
10 mA
